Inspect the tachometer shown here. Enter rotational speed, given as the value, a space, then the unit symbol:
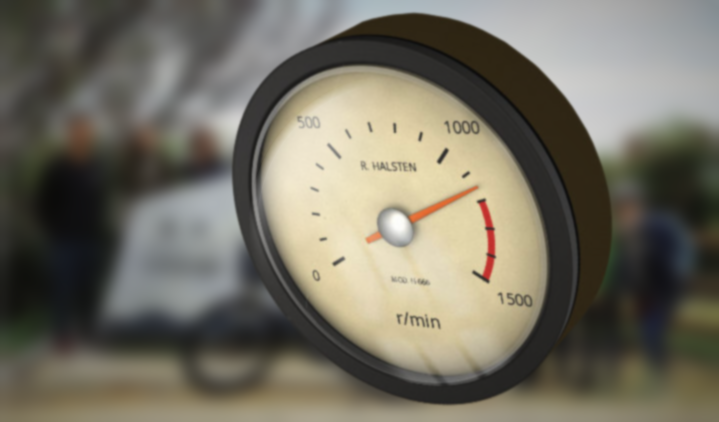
1150 rpm
